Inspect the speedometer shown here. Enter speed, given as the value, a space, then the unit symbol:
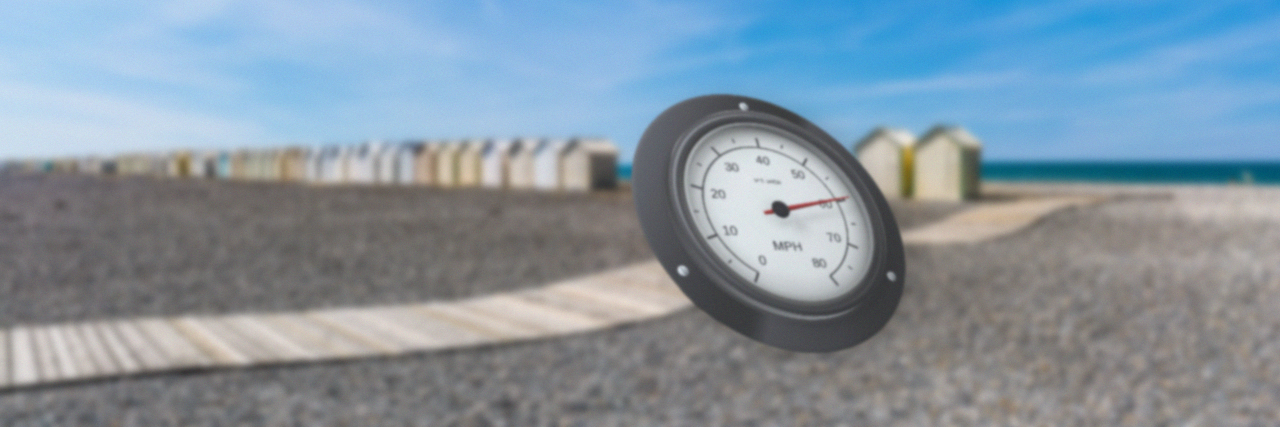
60 mph
